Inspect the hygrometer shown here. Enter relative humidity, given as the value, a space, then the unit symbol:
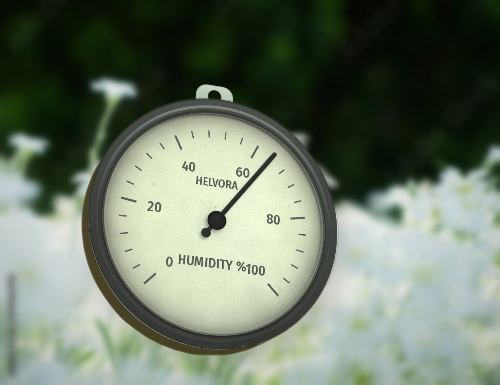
64 %
